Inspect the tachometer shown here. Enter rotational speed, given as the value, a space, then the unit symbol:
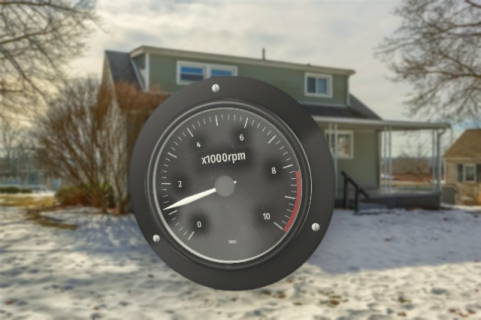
1200 rpm
